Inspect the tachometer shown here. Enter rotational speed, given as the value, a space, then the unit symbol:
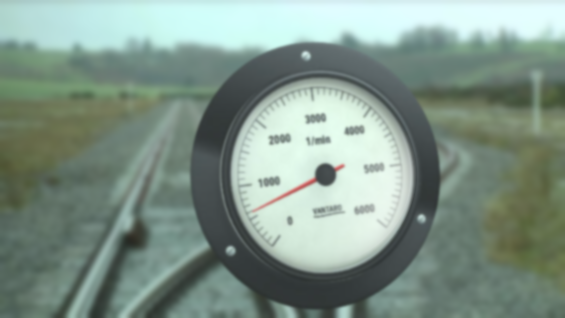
600 rpm
